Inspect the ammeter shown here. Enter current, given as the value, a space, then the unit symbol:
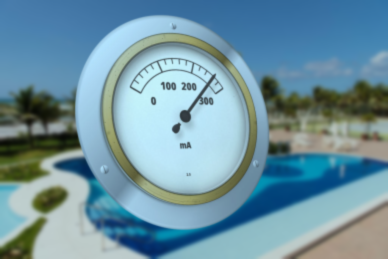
260 mA
